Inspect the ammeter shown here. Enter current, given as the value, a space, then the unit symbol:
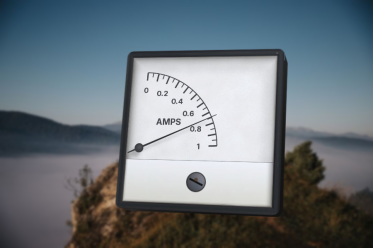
0.75 A
